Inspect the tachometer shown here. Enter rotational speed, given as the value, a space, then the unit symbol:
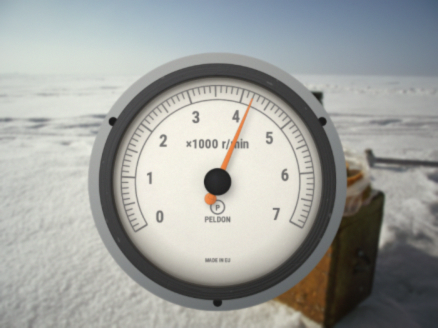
4200 rpm
